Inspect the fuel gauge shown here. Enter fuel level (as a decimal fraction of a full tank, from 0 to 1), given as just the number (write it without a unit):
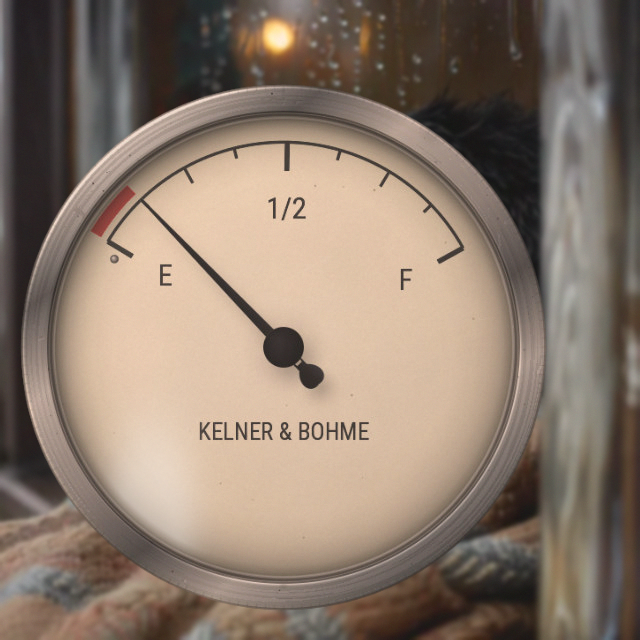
0.125
